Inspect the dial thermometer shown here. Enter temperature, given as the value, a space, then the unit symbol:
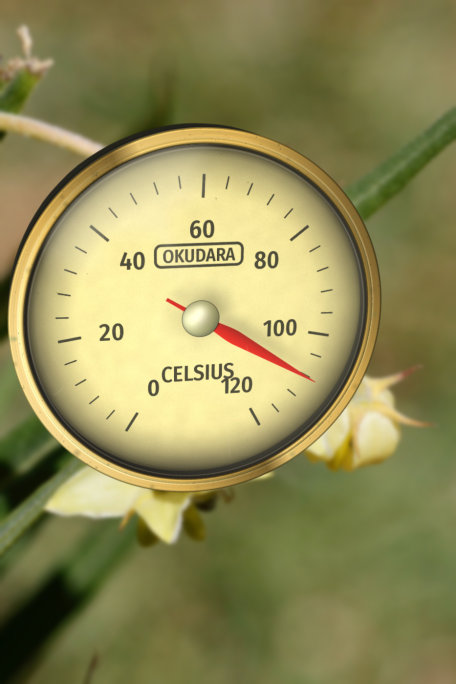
108 °C
